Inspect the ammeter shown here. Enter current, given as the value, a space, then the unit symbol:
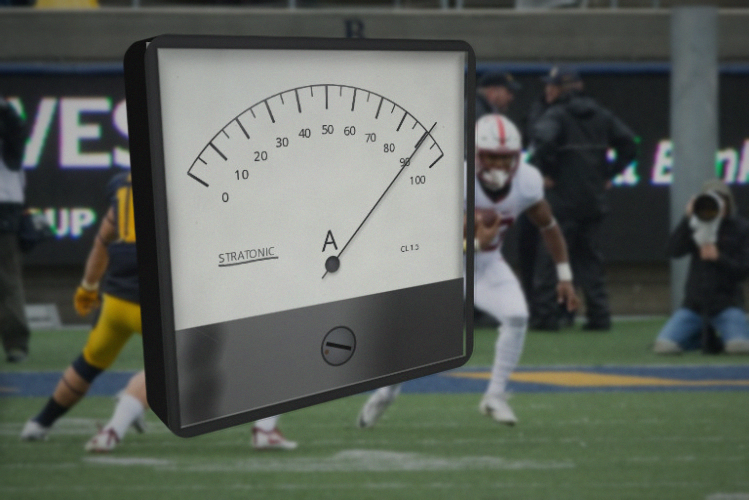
90 A
